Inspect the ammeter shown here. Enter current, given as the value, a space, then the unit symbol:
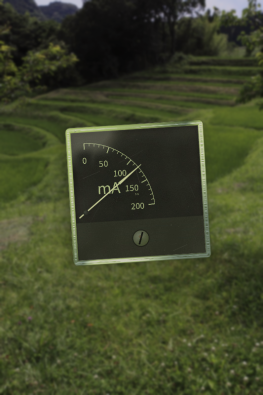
120 mA
